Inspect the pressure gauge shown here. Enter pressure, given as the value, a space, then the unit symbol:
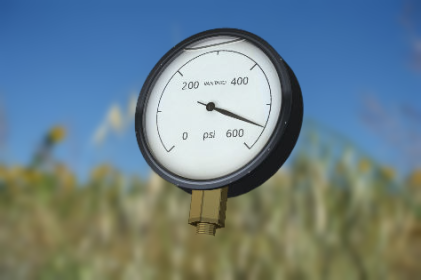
550 psi
